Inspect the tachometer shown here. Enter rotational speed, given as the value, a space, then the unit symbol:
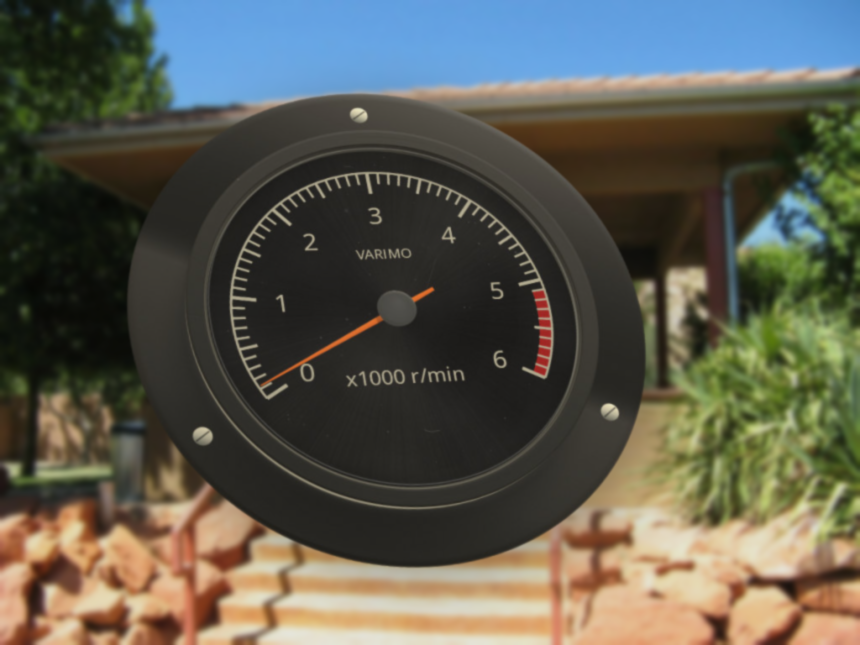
100 rpm
